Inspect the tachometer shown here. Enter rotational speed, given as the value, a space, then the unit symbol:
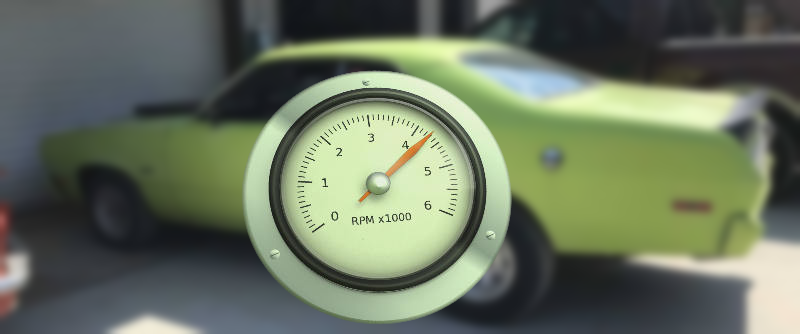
4300 rpm
